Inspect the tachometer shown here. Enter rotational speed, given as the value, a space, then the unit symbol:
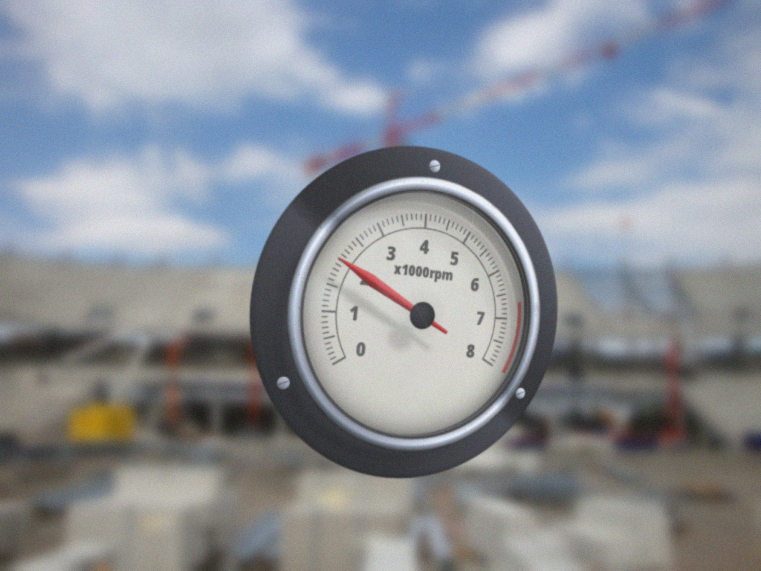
2000 rpm
